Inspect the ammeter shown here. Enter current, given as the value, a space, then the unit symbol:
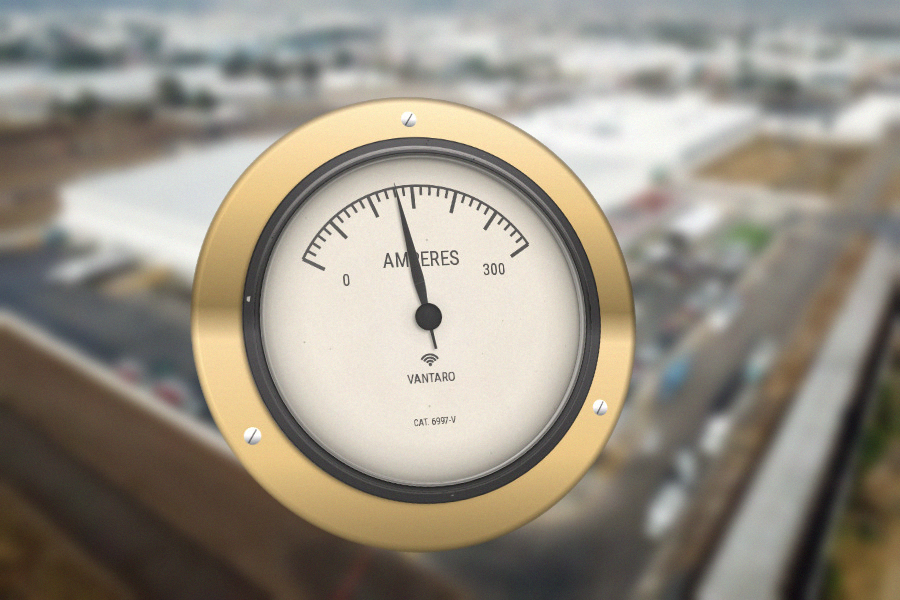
130 A
